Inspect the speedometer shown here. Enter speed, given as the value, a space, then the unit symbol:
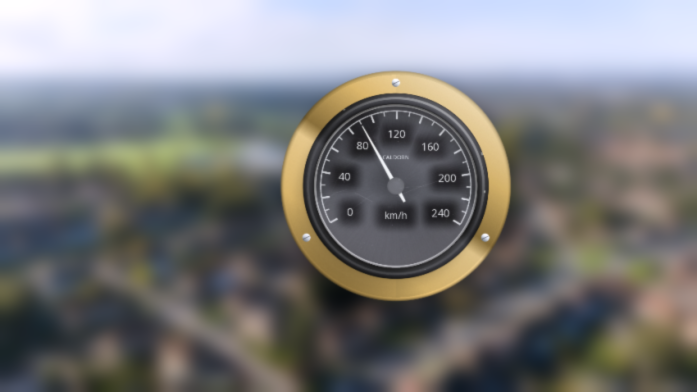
90 km/h
